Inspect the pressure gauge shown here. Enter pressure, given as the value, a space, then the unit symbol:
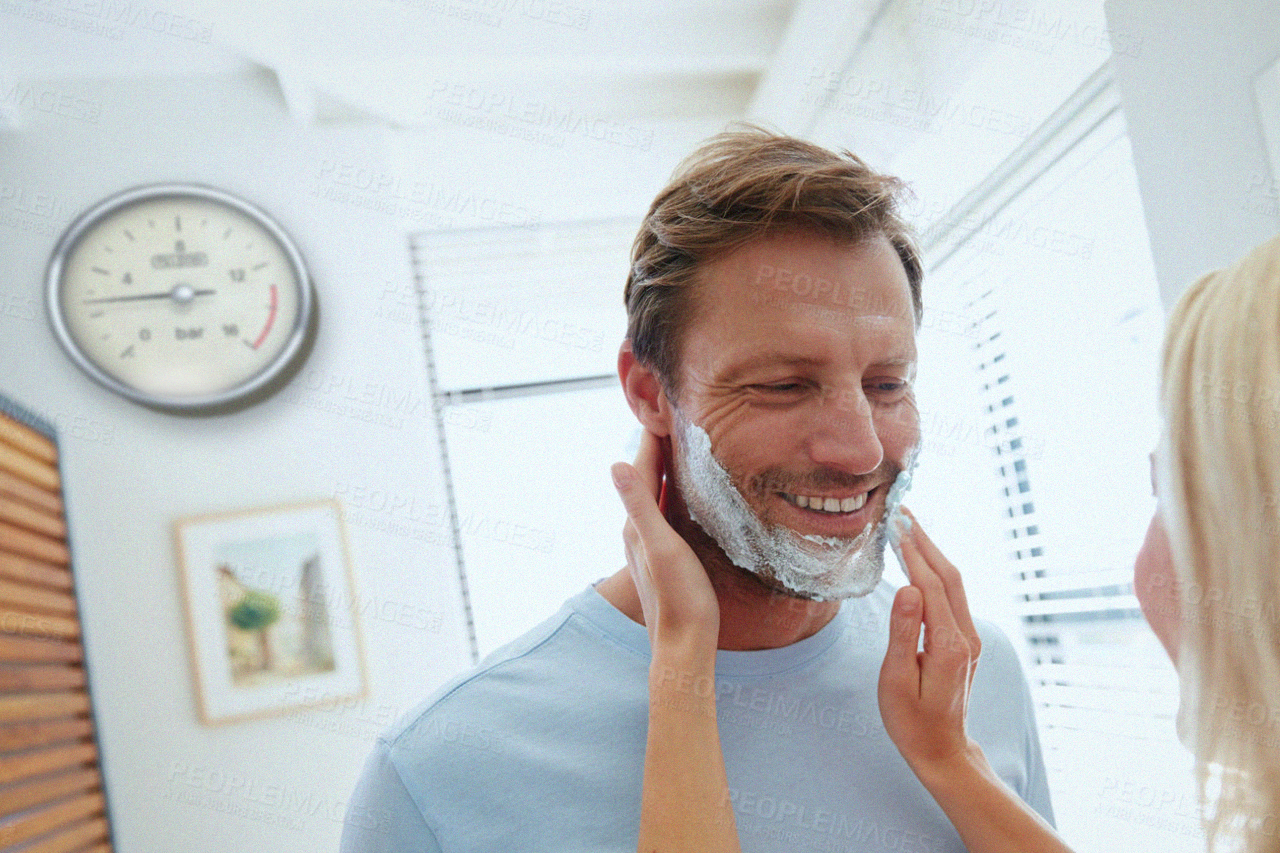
2.5 bar
